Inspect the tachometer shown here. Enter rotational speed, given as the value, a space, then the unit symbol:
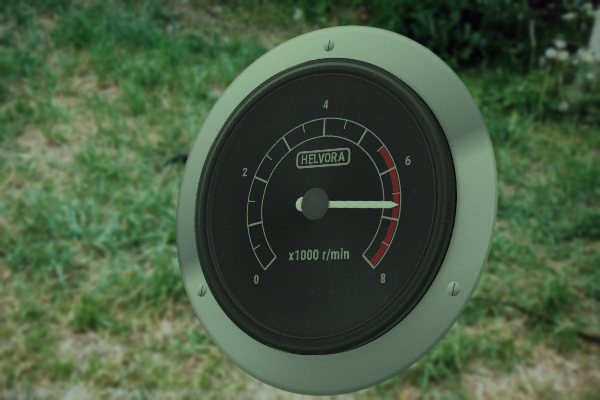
6750 rpm
